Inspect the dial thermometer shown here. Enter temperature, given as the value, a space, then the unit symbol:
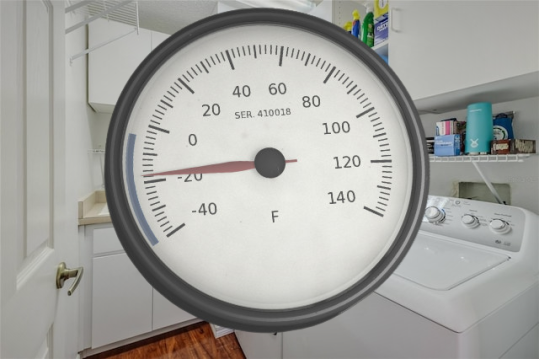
-18 °F
